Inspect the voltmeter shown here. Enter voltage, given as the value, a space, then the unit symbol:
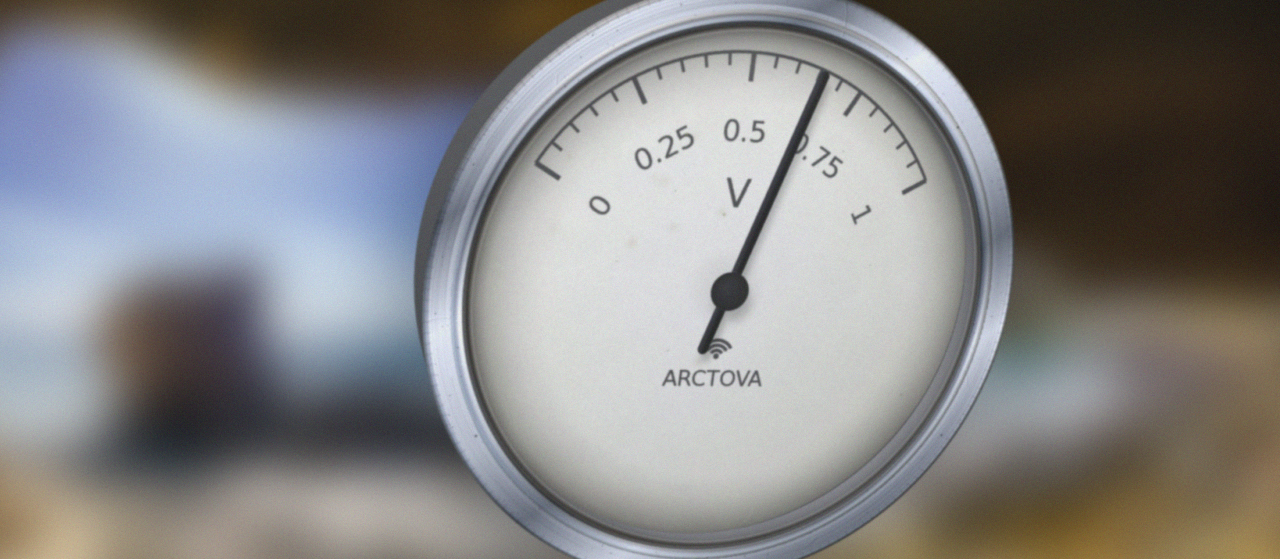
0.65 V
